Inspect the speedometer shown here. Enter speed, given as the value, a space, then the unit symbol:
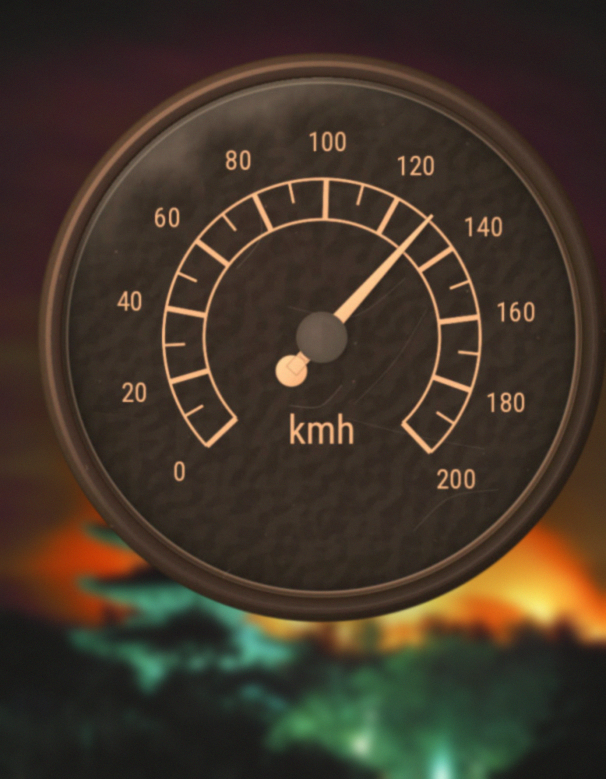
130 km/h
